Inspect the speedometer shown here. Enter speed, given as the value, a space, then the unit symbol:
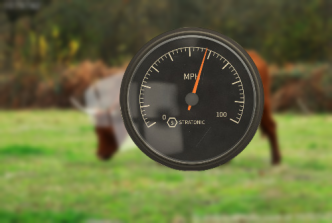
58 mph
